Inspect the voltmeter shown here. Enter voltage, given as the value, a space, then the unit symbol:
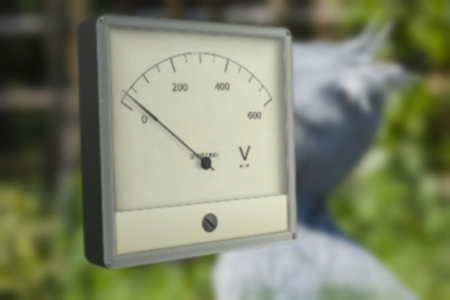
25 V
